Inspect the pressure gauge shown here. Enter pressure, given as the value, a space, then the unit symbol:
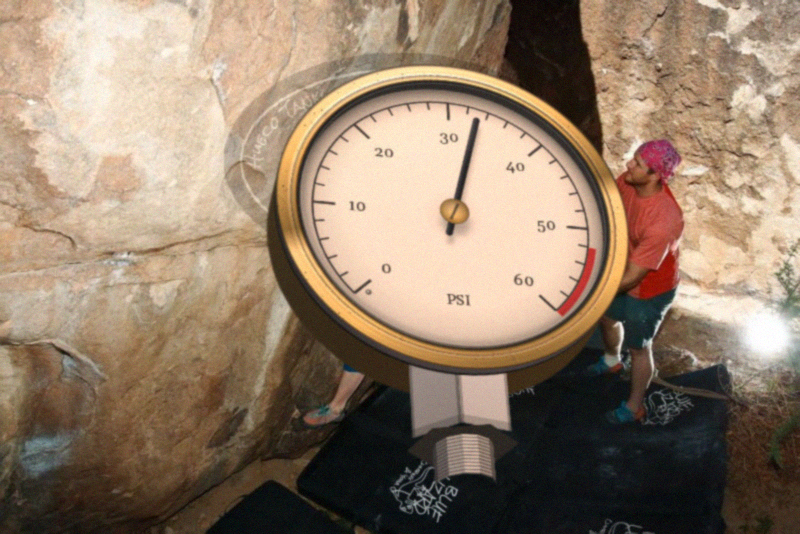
33 psi
